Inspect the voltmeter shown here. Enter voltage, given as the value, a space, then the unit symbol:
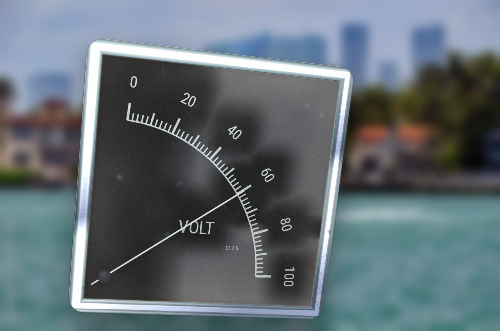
60 V
